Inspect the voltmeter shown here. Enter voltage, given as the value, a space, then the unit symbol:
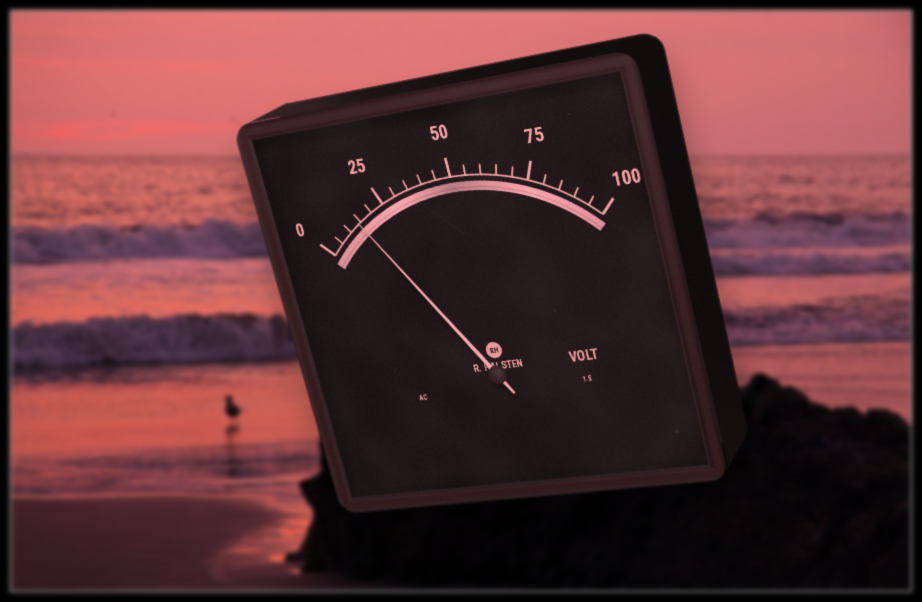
15 V
